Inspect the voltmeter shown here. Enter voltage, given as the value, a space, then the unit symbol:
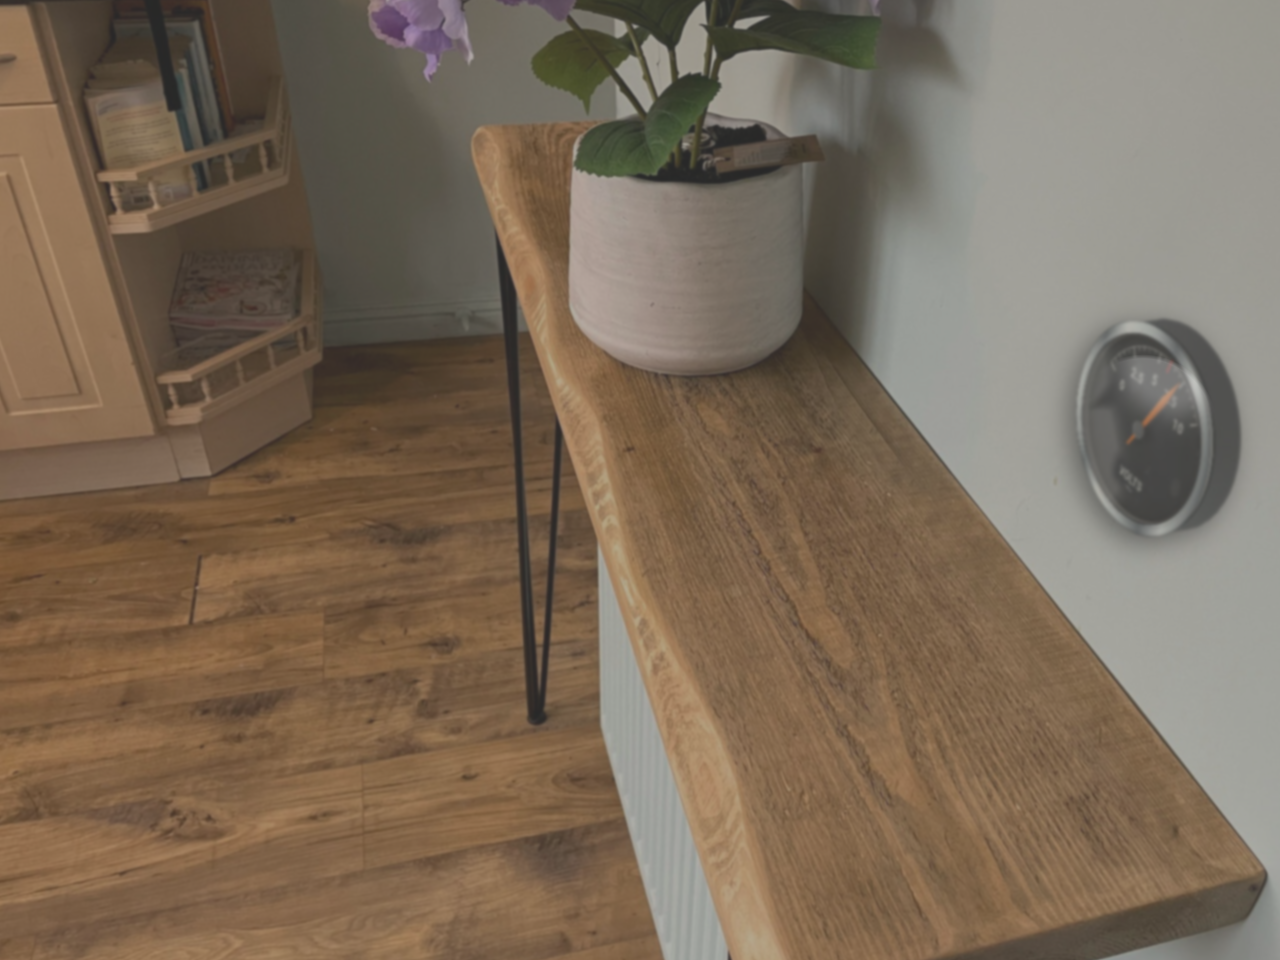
7.5 V
